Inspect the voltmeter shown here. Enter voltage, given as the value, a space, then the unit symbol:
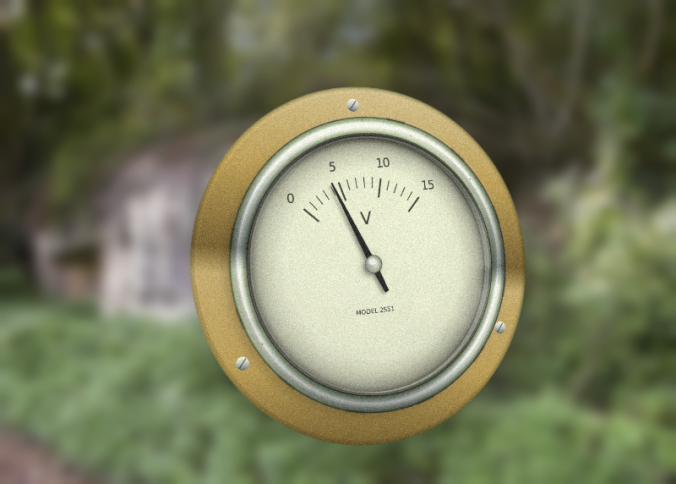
4 V
